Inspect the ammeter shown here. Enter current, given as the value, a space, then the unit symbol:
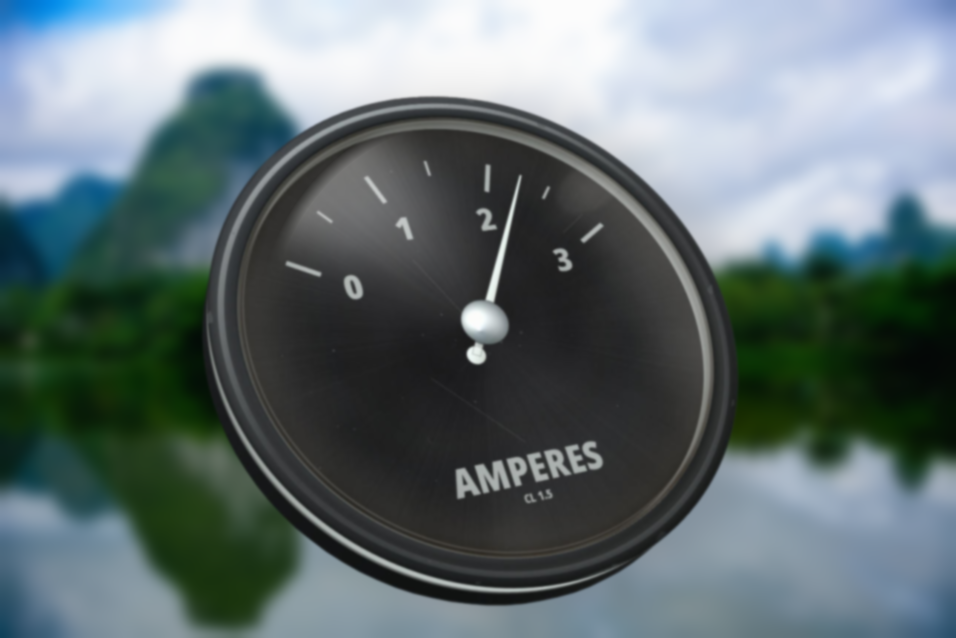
2.25 A
